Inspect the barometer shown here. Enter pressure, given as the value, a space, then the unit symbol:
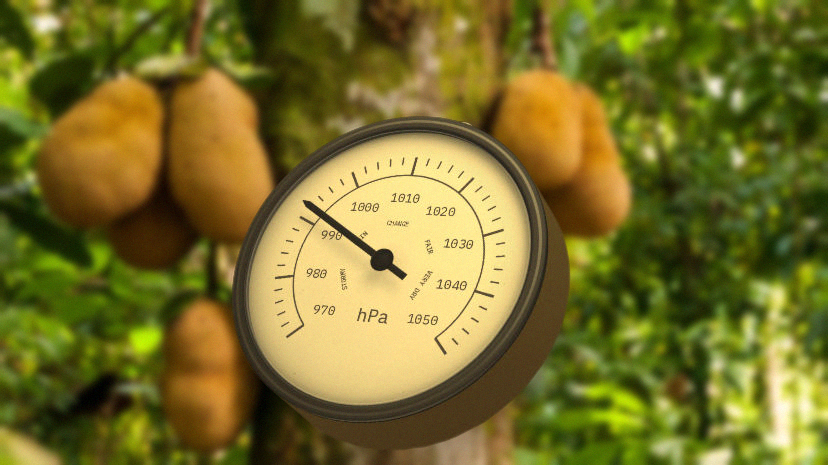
992 hPa
